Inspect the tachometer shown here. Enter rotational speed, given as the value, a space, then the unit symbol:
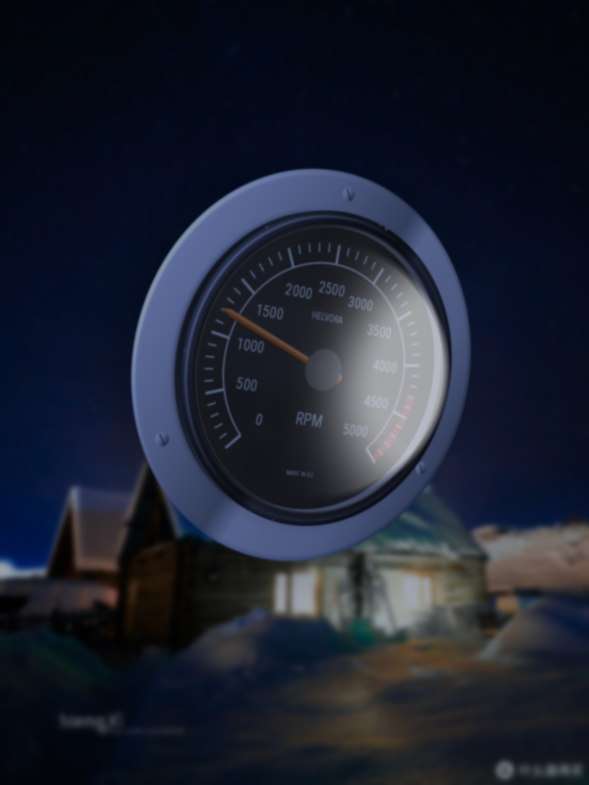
1200 rpm
